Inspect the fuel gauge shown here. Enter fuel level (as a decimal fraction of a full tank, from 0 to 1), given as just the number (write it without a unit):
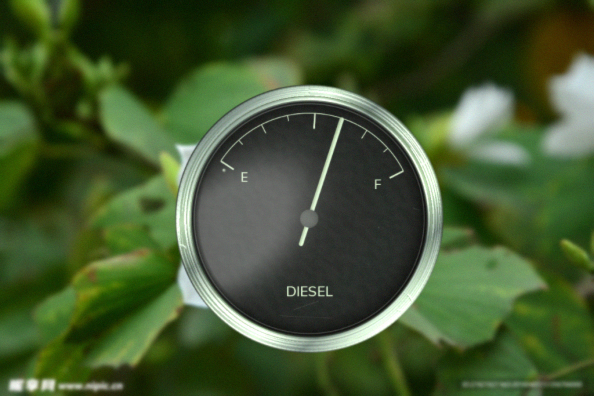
0.625
